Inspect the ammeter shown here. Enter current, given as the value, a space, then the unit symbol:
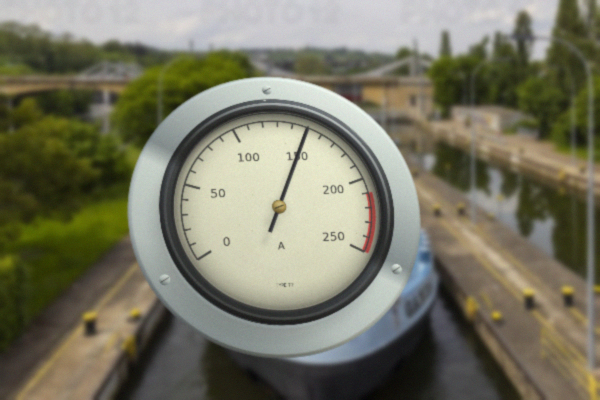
150 A
